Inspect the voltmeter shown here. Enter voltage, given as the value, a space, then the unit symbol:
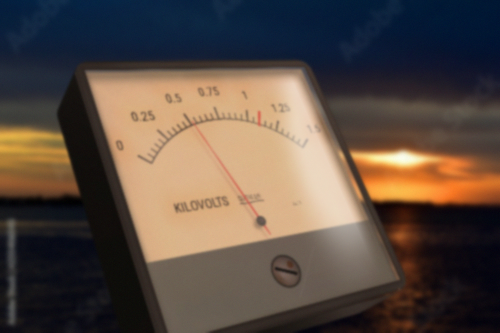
0.5 kV
